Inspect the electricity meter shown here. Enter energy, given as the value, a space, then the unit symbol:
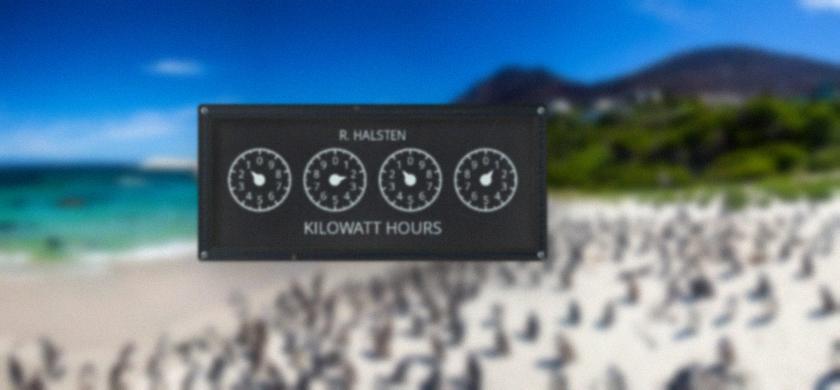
1211 kWh
